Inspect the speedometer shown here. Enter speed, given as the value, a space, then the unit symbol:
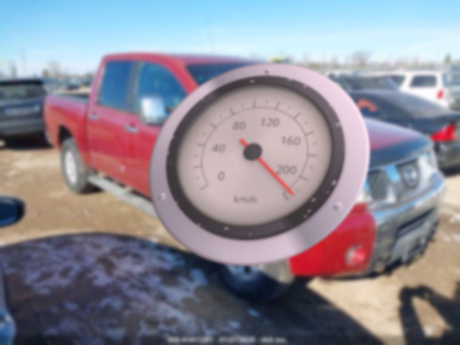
215 km/h
